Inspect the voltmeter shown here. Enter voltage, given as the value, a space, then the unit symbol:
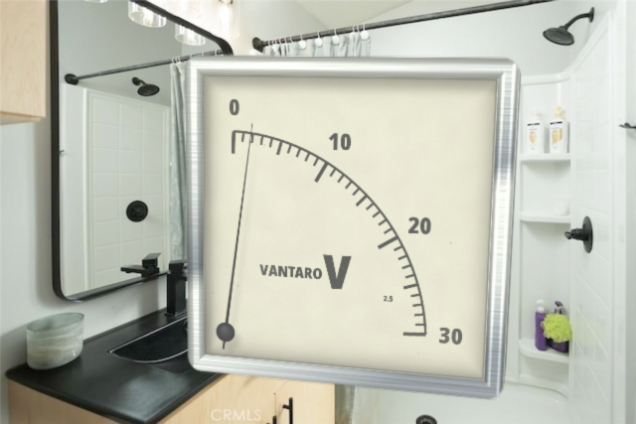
2 V
